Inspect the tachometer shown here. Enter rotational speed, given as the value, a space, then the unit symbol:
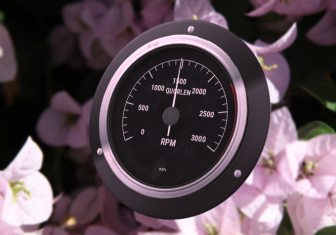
1500 rpm
